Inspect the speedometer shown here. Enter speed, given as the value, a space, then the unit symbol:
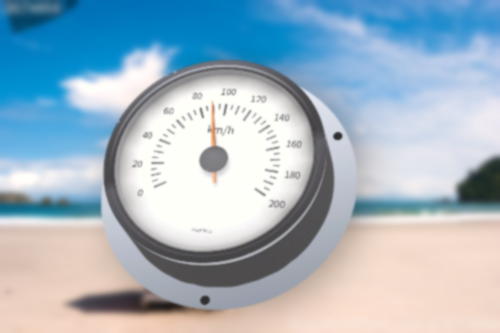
90 km/h
